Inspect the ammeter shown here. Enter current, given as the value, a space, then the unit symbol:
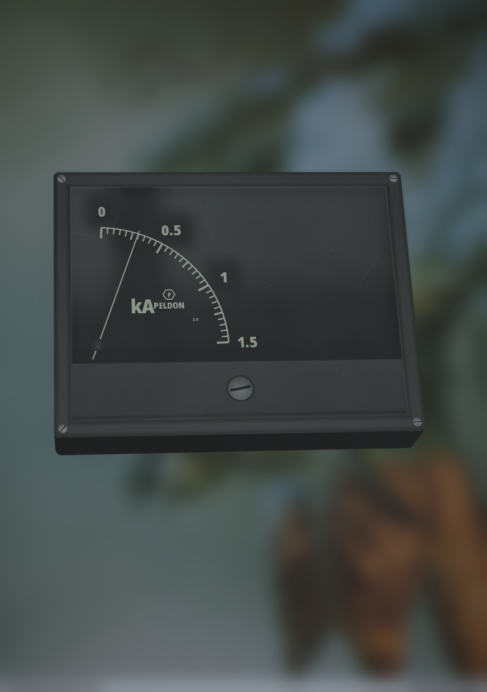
0.3 kA
